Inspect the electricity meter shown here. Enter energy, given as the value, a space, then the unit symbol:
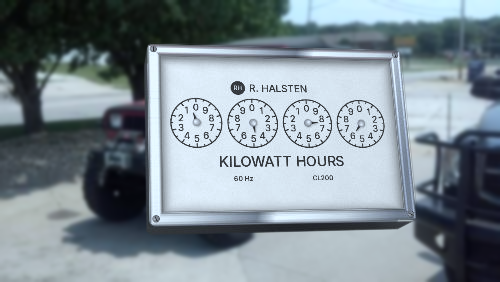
476 kWh
